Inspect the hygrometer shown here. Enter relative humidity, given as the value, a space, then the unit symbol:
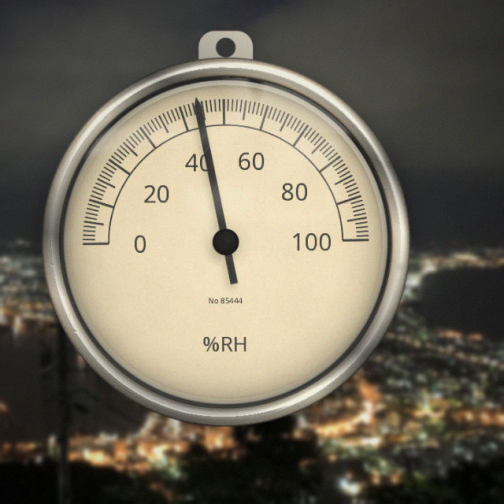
44 %
